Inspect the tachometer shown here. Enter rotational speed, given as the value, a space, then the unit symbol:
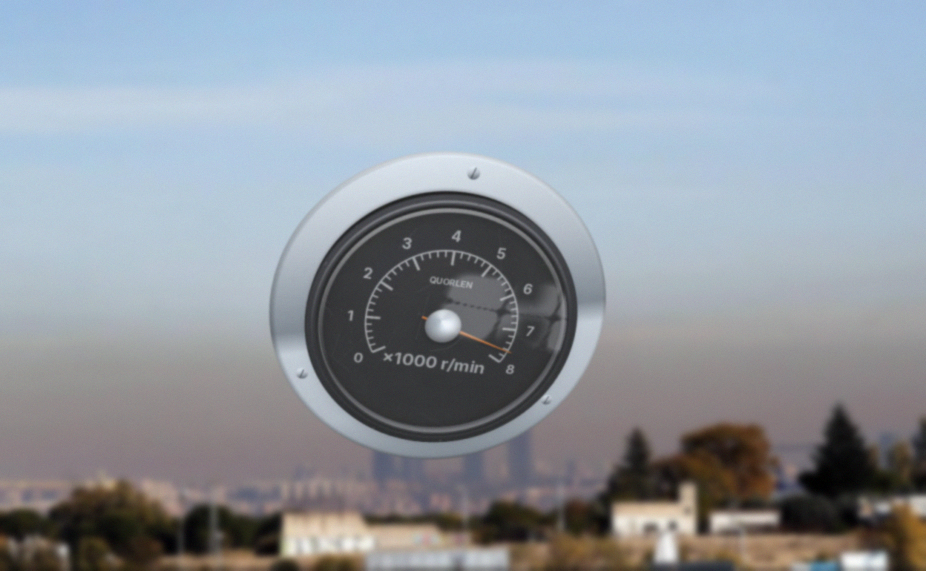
7600 rpm
